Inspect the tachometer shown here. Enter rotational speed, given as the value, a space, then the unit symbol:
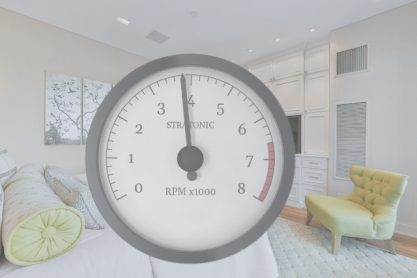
3800 rpm
